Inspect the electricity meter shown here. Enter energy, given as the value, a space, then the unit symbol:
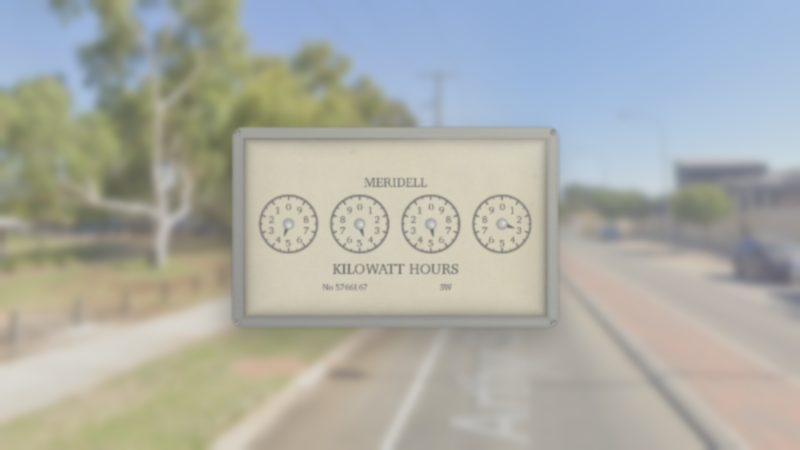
4453 kWh
